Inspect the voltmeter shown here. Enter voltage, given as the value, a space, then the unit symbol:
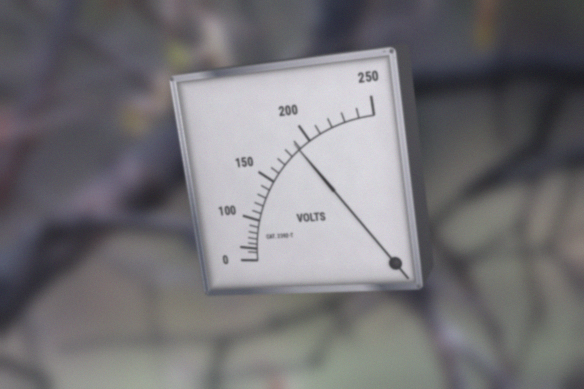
190 V
